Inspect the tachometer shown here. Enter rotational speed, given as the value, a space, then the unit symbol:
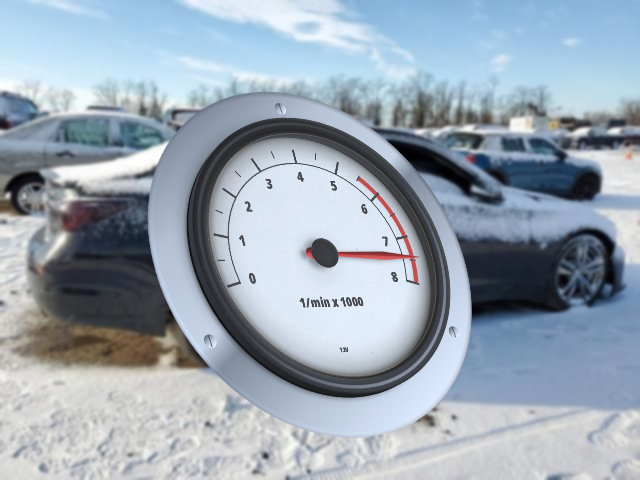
7500 rpm
